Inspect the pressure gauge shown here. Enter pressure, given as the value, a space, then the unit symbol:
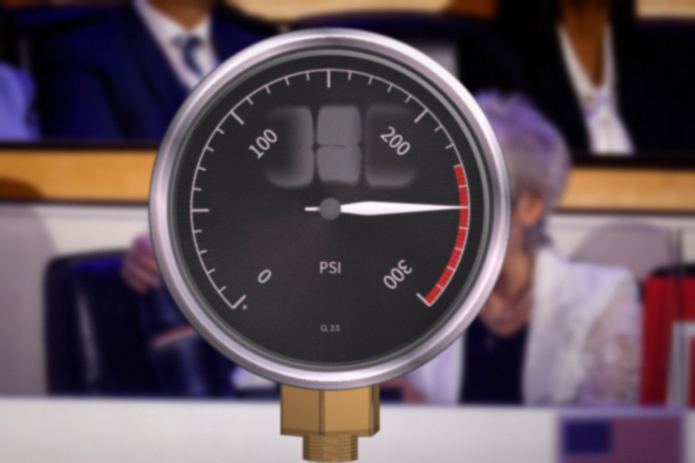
250 psi
